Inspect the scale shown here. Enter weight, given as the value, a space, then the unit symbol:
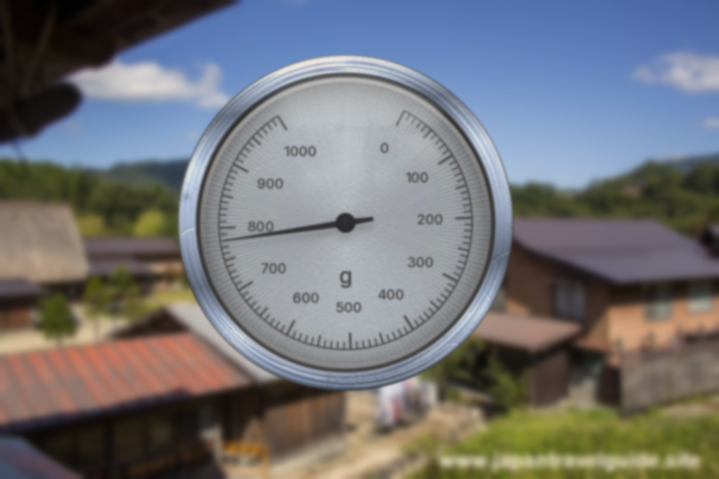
780 g
